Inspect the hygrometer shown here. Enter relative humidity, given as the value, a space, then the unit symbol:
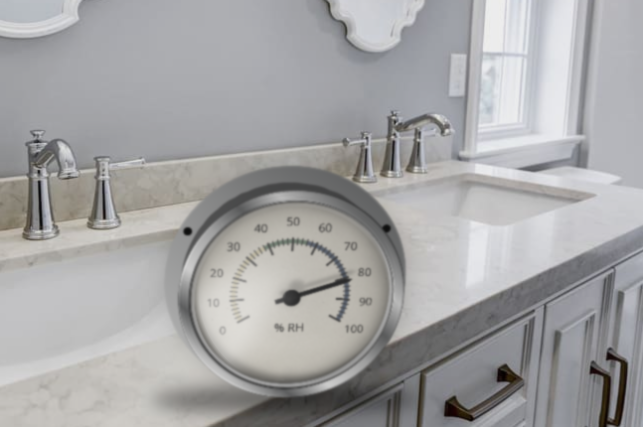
80 %
